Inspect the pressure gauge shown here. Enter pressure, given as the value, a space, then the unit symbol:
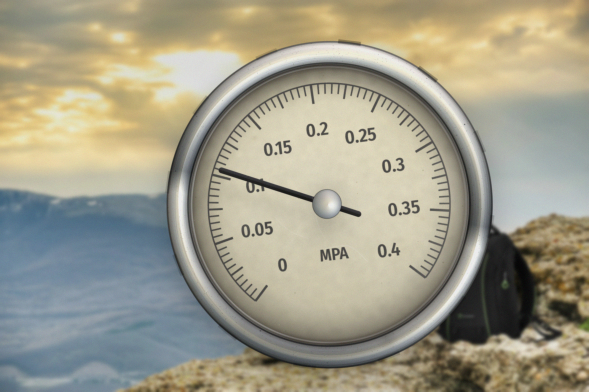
0.105 MPa
